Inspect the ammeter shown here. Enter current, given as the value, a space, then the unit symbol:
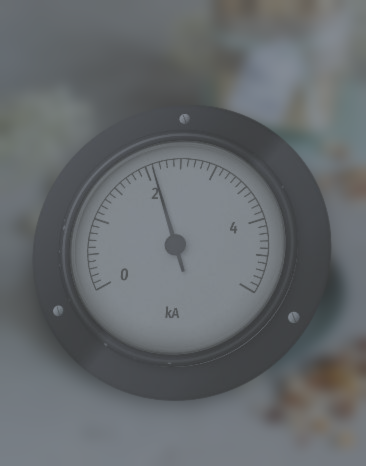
2.1 kA
